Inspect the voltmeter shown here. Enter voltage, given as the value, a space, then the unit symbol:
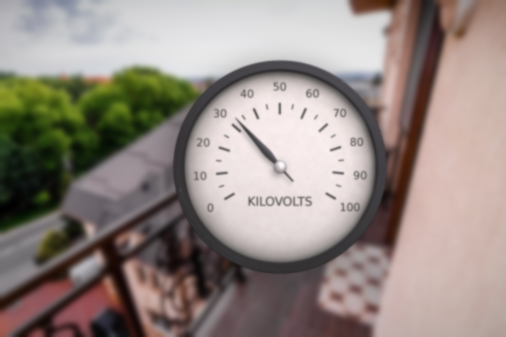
32.5 kV
